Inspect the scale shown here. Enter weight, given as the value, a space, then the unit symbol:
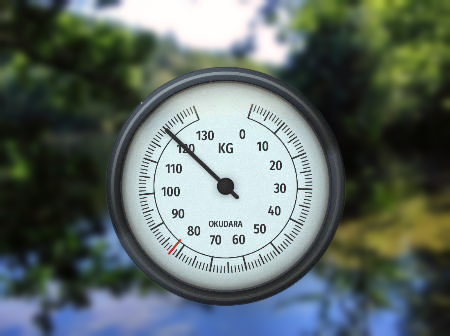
120 kg
